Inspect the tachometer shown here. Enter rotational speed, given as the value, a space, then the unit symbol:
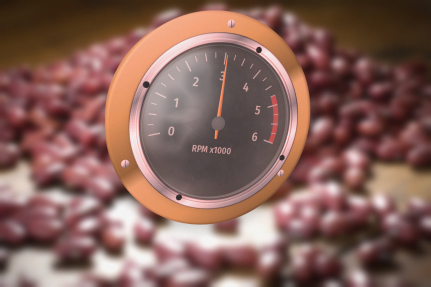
3000 rpm
